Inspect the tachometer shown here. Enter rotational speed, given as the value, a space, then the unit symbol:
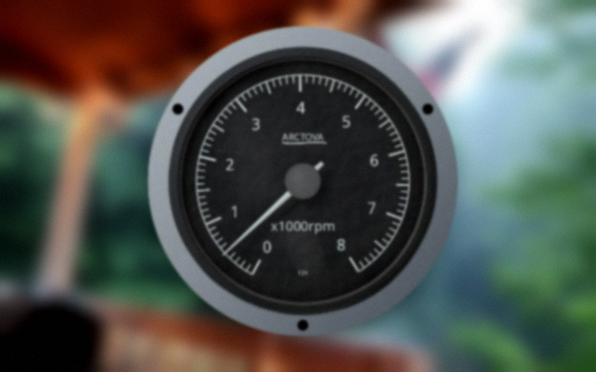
500 rpm
